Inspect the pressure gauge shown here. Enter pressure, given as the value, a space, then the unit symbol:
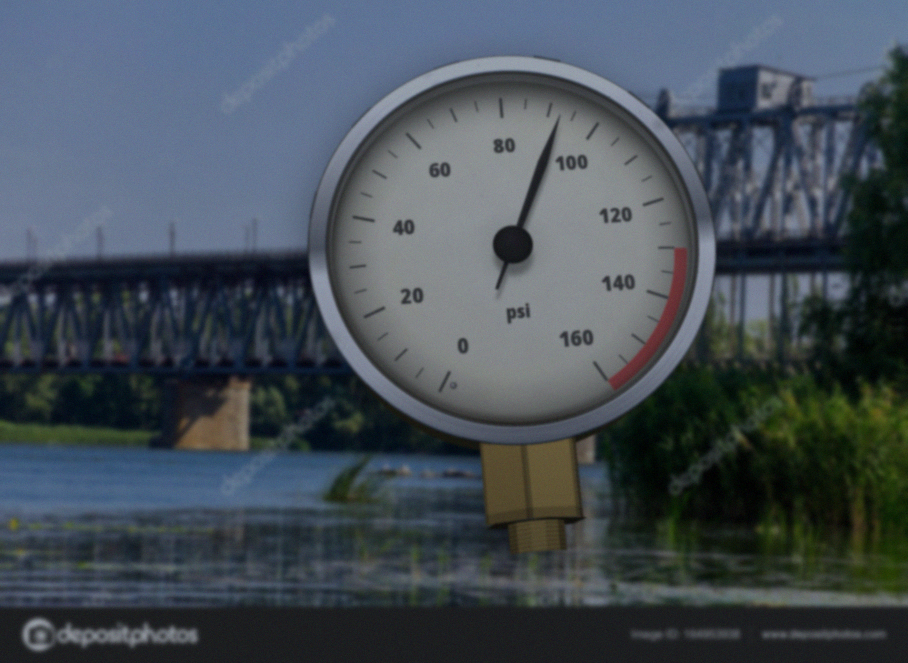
92.5 psi
